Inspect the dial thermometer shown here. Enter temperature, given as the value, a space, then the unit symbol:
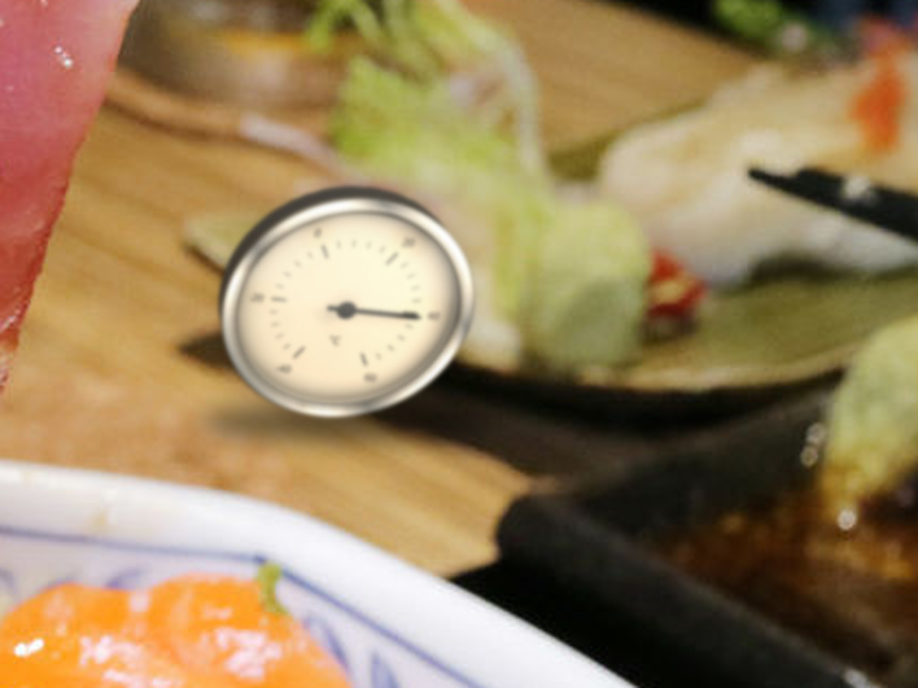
40 °C
